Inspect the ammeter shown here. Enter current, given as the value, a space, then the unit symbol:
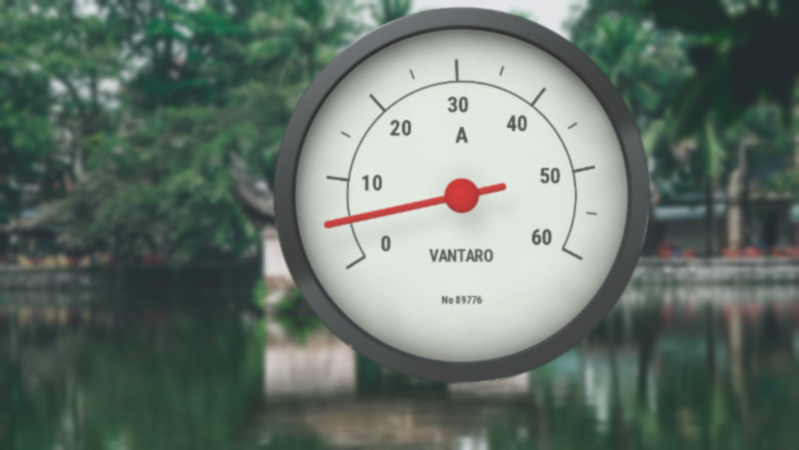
5 A
